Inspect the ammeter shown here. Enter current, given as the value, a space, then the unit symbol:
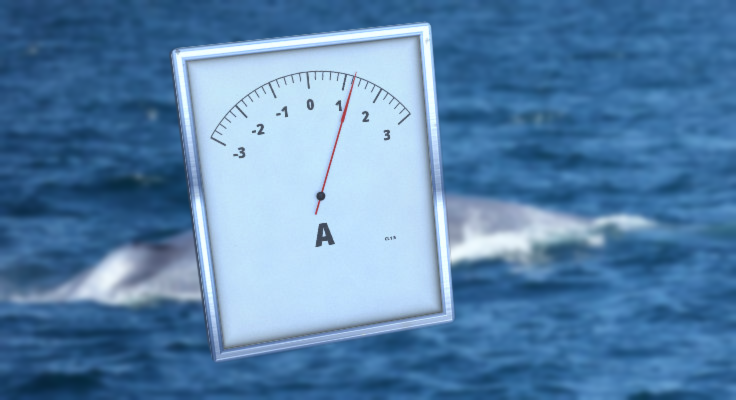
1.2 A
